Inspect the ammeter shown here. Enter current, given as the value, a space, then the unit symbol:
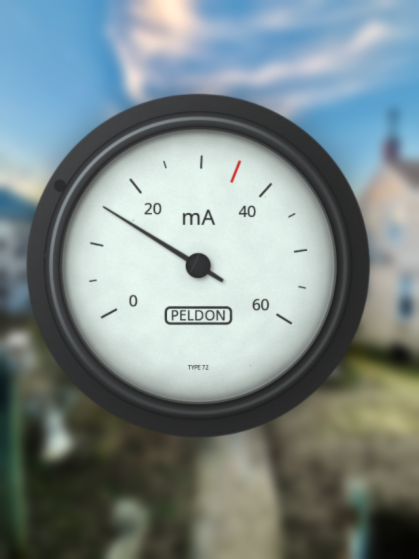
15 mA
